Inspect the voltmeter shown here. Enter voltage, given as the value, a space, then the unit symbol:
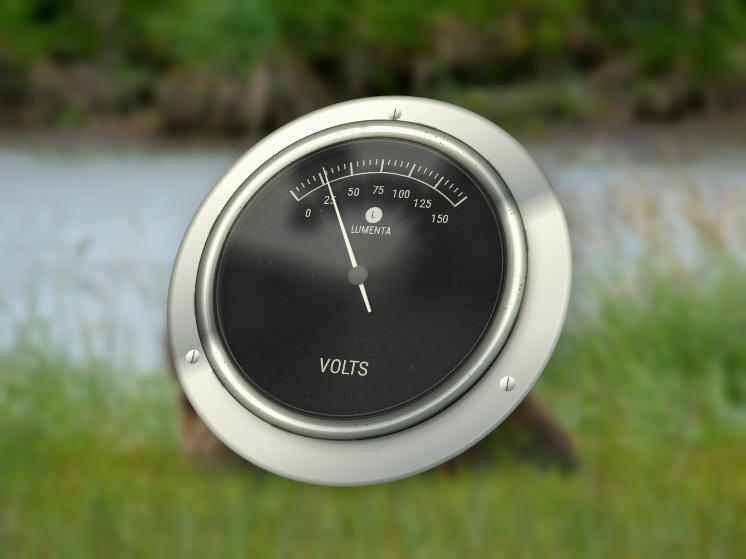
30 V
